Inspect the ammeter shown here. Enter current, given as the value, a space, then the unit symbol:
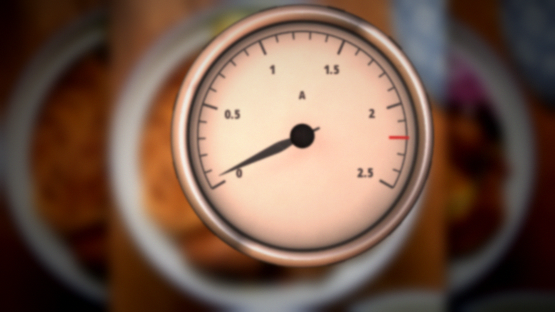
0.05 A
